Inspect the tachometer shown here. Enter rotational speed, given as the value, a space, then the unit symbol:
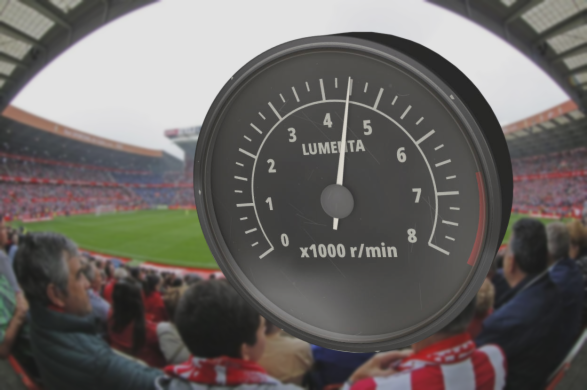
4500 rpm
